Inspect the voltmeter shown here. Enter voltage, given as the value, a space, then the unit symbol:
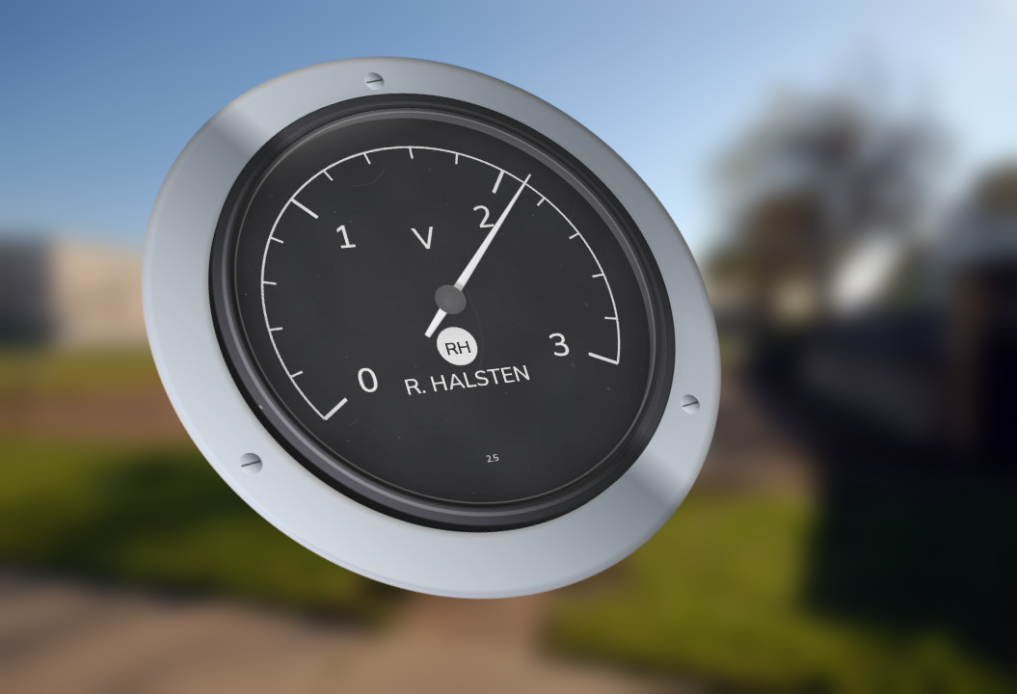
2.1 V
